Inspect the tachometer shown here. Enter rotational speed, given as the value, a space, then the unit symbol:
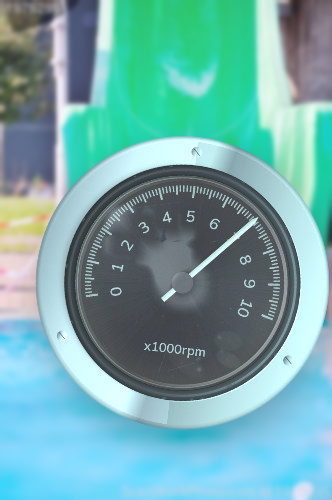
7000 rpm
